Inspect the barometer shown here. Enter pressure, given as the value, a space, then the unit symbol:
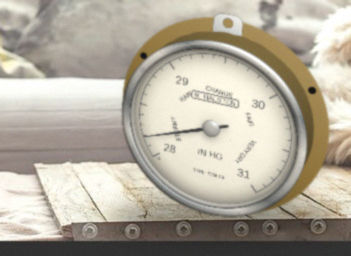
28.2 inHg
